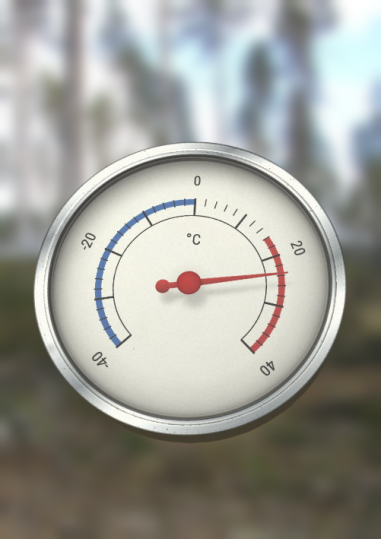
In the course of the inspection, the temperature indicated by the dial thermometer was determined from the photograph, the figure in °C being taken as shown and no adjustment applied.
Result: 24 °C
